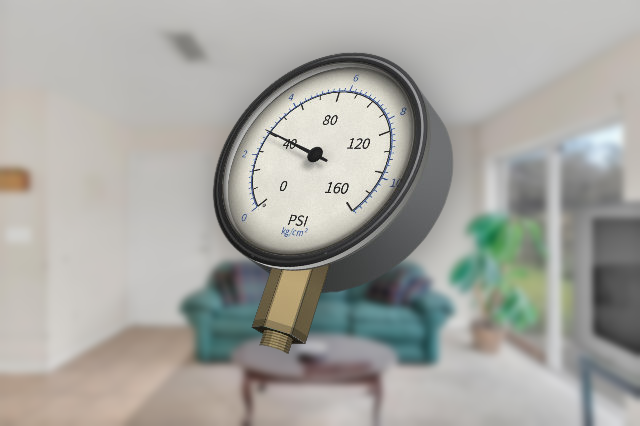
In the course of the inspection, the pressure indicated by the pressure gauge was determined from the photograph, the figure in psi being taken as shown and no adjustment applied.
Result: 40 psi
